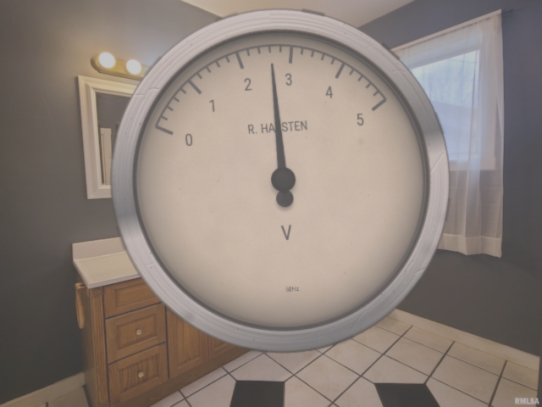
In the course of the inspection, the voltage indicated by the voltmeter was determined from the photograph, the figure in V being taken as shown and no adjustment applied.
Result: 2.6 V
